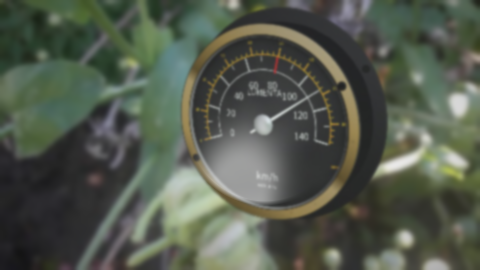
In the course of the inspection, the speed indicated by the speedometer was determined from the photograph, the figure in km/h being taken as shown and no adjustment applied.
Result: 110 km/h
